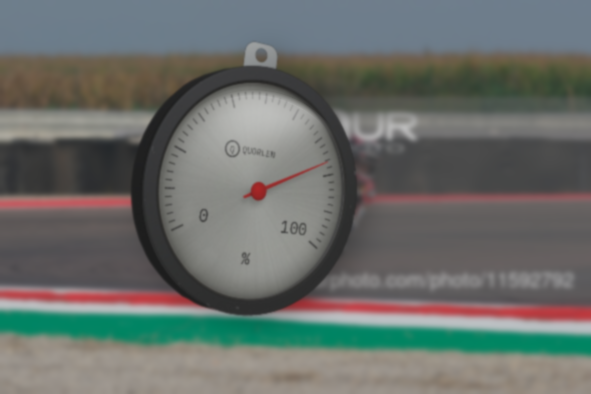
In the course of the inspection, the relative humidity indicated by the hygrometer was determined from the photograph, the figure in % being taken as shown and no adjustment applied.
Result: 76 %
